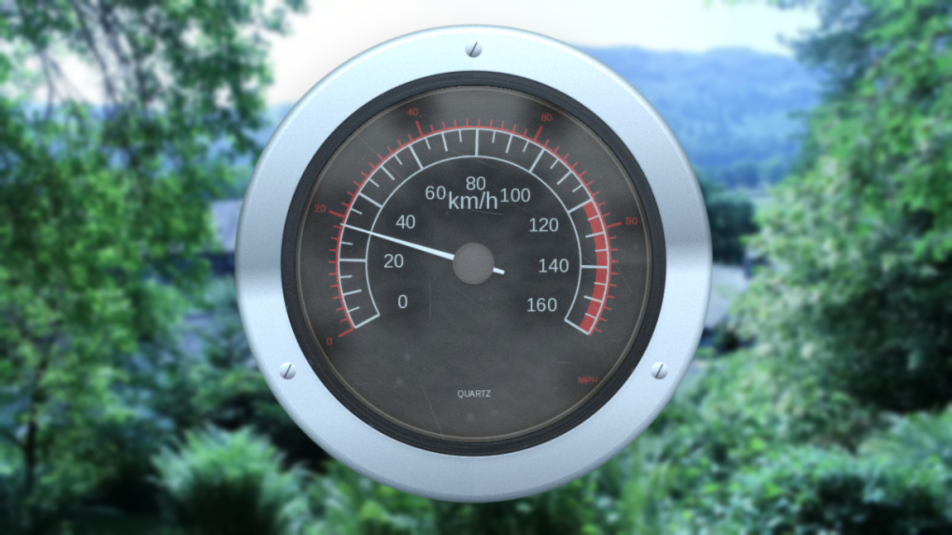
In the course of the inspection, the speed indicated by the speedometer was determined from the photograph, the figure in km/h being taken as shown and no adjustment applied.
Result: 30 km/h
